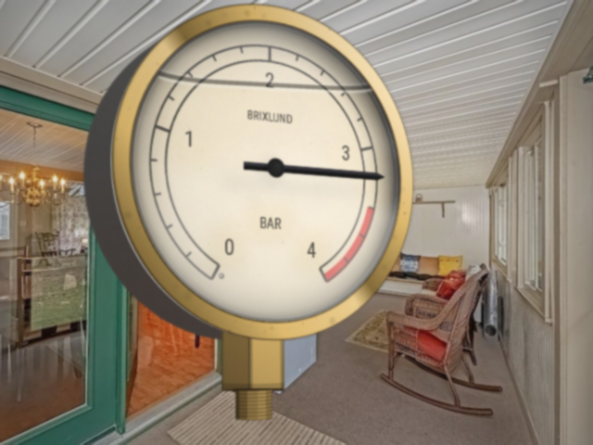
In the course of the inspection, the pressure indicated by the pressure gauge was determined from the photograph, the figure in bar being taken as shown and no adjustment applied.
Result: 3.2 bar
